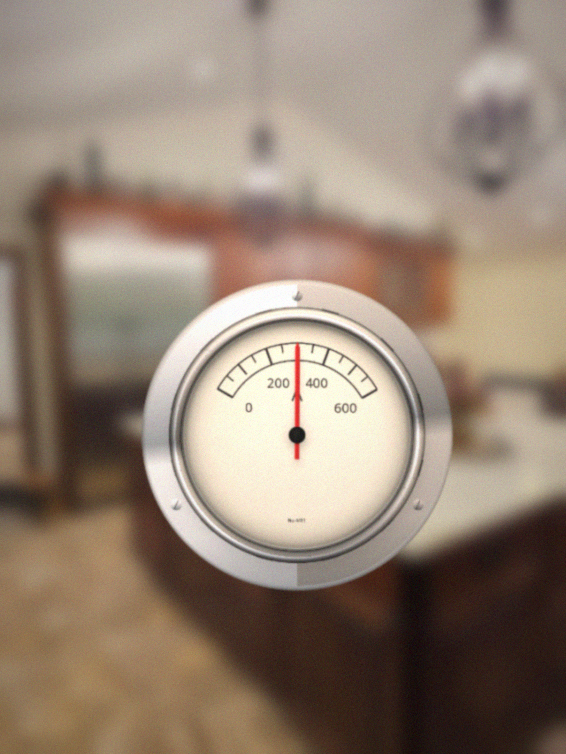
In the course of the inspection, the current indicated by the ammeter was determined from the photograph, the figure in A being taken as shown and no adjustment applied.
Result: 300 A
